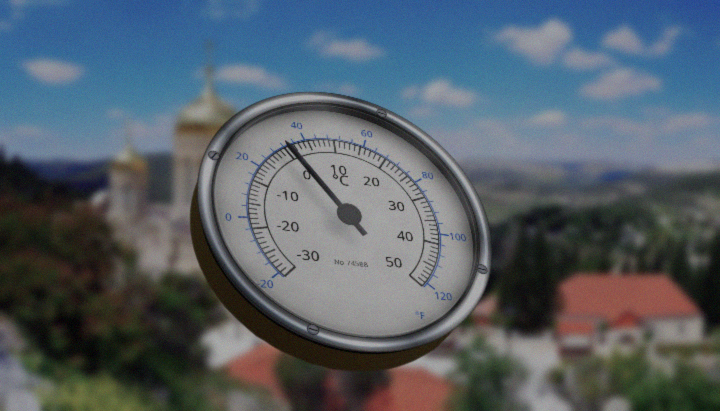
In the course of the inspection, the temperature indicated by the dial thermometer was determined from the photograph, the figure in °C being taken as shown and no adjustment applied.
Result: 0 °C
